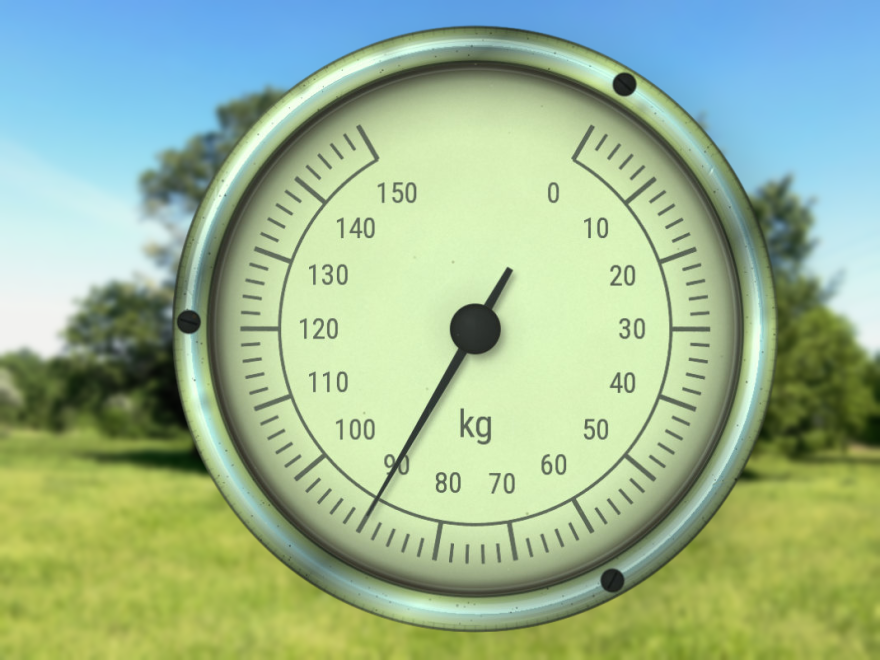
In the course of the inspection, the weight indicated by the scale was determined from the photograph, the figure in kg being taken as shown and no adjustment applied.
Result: 90 kg
